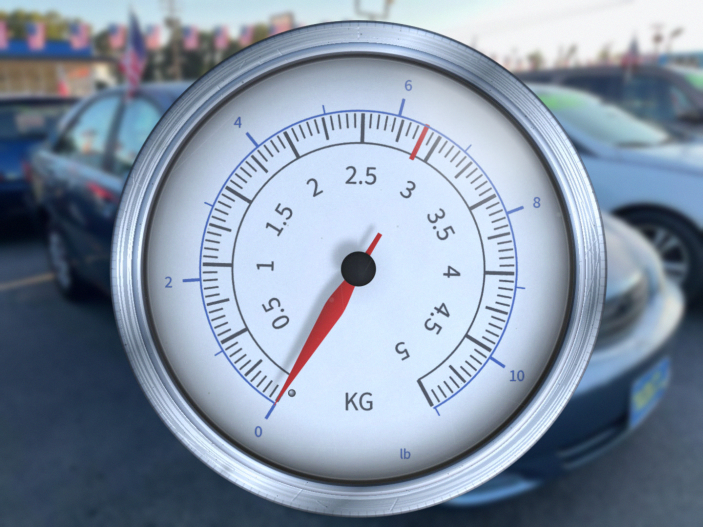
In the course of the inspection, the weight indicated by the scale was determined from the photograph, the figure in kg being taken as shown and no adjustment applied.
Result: 0 kg
